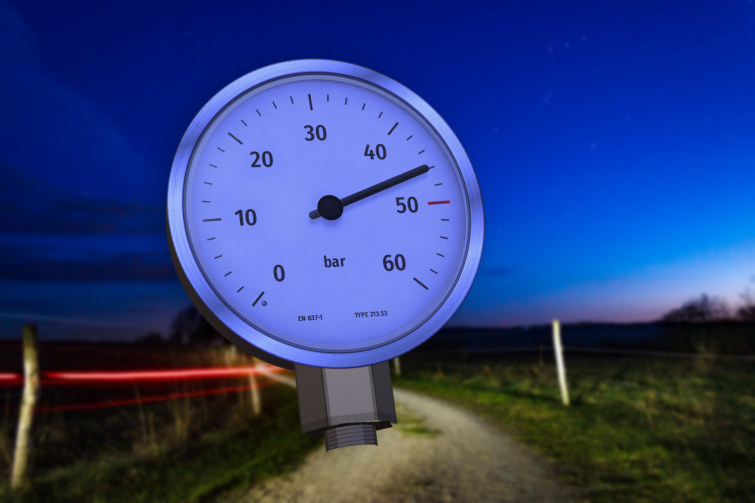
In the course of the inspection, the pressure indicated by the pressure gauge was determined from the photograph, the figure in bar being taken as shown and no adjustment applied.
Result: 46 bar
